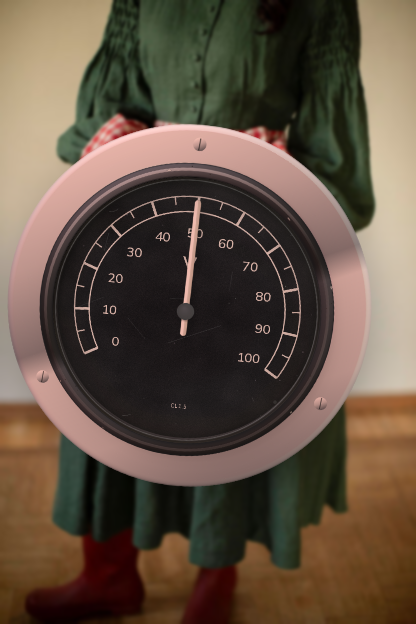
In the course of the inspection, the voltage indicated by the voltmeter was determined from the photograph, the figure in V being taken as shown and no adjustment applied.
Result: 50 V
